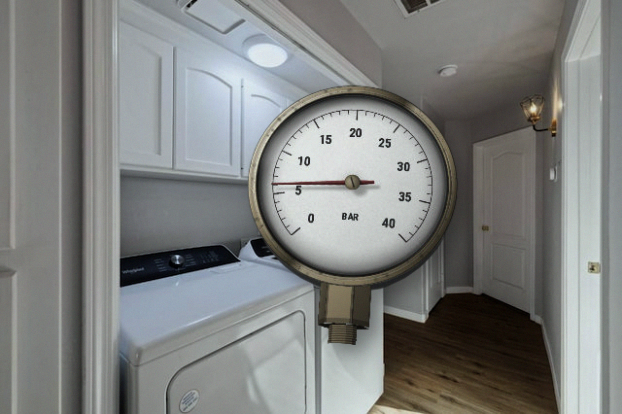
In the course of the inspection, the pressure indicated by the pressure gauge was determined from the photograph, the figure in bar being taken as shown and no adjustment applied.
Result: 6 bar
